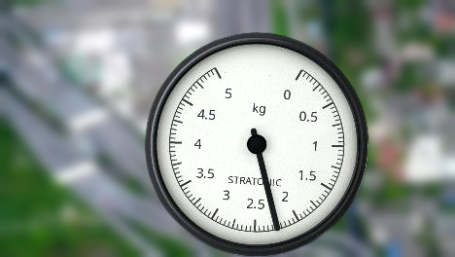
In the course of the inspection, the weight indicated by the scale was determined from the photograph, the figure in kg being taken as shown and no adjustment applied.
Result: 2.25 kg
